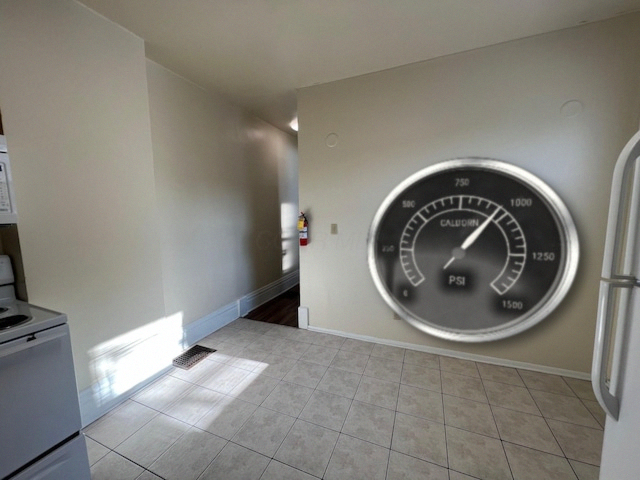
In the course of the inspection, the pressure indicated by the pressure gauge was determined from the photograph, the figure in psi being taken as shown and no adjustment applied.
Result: 950 psi
